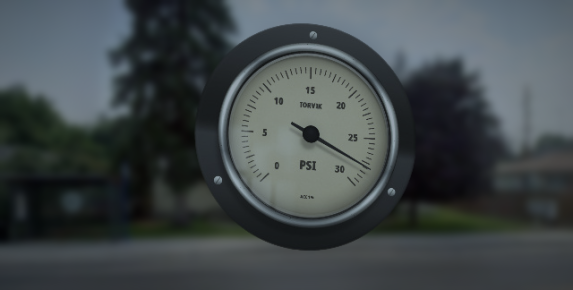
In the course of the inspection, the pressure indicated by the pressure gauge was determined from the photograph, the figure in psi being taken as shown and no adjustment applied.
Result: 28 psi
